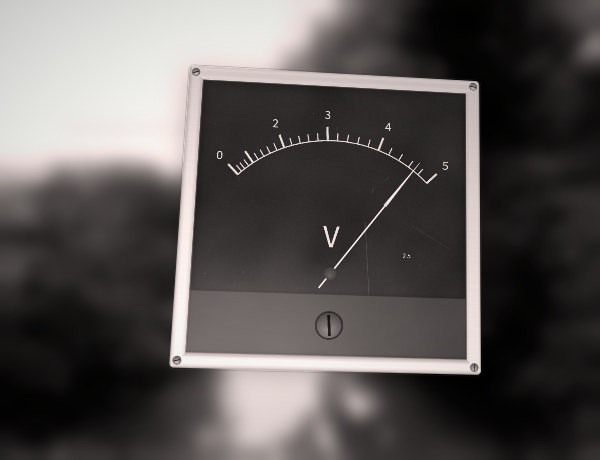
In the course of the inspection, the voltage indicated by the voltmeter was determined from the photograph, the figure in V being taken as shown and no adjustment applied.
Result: 4.7 V
